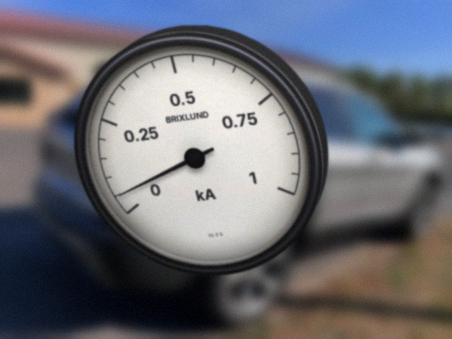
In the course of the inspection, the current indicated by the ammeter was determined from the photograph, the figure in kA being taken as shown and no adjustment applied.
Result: 0.05 kA
